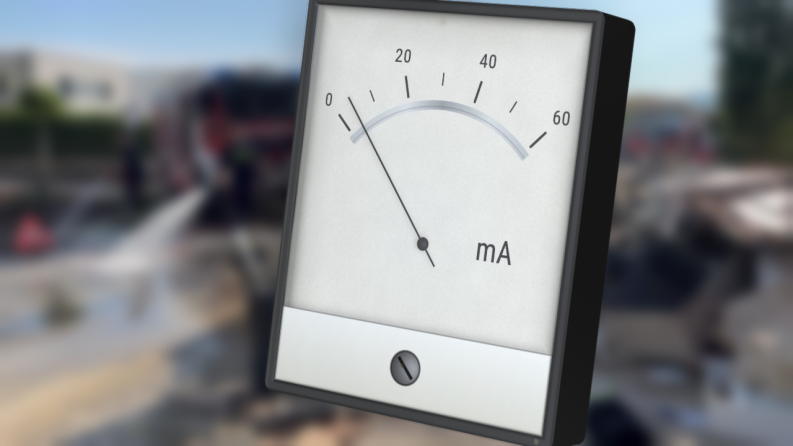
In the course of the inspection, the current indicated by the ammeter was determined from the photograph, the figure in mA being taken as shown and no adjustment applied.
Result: 5 mA
